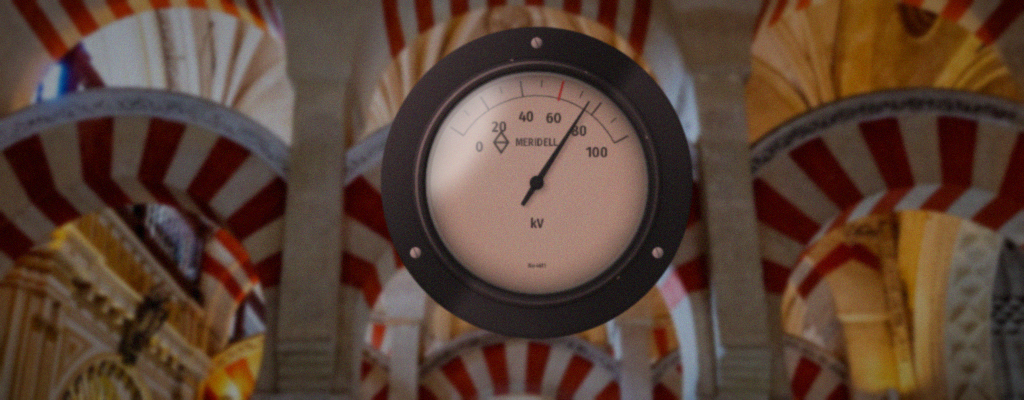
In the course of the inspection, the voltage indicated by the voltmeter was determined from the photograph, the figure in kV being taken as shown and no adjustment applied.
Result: 75 kV
